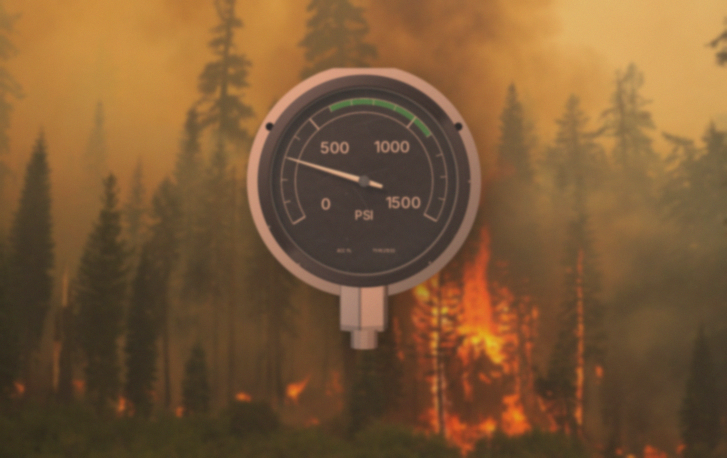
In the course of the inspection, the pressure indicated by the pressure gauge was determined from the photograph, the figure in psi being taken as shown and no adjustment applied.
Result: 300 psi
